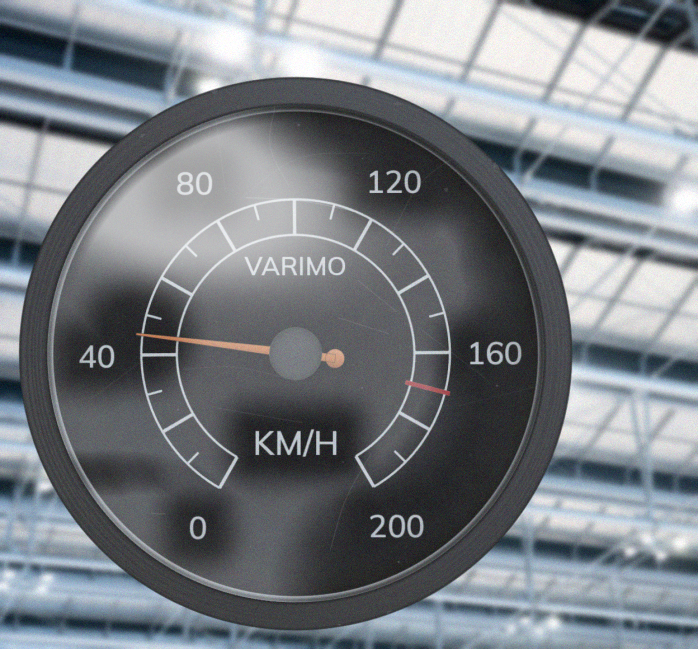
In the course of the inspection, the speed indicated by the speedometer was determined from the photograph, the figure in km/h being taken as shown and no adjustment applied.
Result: 45 km/h
